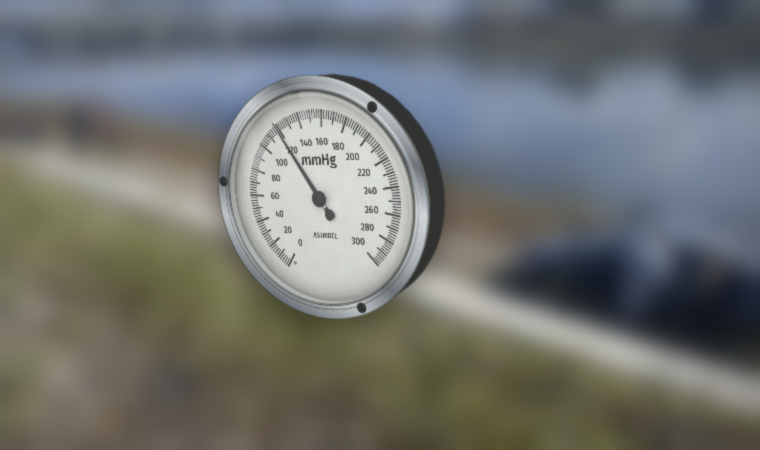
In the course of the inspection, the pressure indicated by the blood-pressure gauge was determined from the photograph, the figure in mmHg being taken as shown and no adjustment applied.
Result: 120 mmHg
